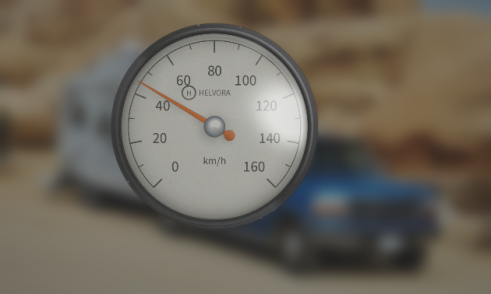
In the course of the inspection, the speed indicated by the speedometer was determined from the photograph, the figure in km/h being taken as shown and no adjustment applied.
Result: 45 km/h
